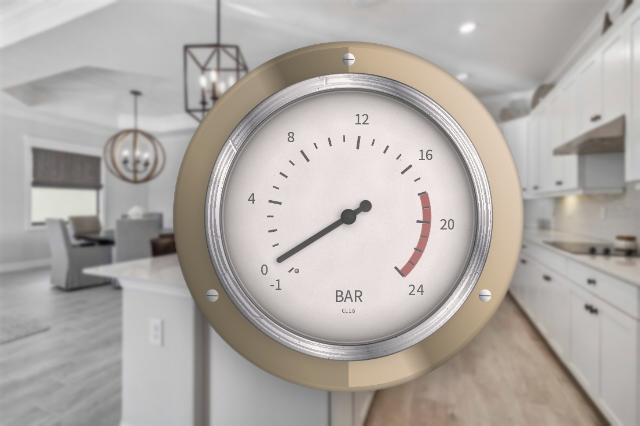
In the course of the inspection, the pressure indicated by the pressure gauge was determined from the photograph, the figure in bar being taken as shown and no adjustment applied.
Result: 0 bar
